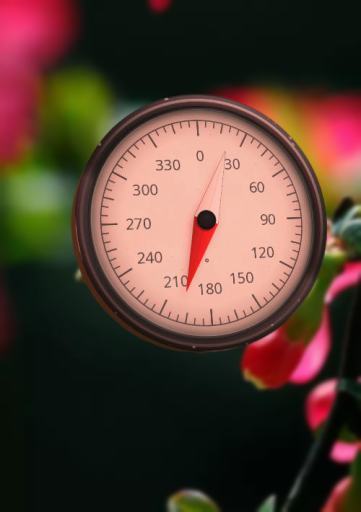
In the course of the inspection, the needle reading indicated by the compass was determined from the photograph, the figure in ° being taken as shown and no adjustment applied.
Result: 200 °
